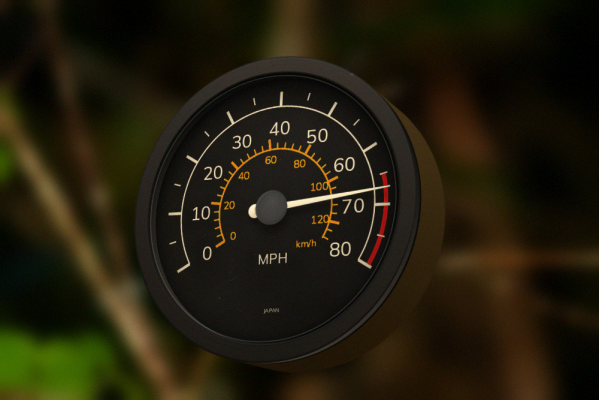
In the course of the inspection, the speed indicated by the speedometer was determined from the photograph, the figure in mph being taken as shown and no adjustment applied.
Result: 67.5 mph
